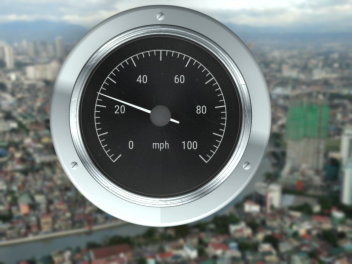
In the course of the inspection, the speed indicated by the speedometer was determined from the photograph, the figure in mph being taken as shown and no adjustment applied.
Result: 24 mph
